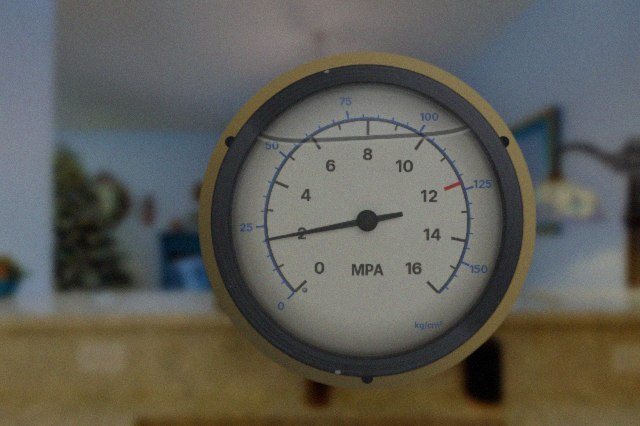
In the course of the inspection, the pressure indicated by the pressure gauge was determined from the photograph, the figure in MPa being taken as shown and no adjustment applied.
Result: 2 MPa
